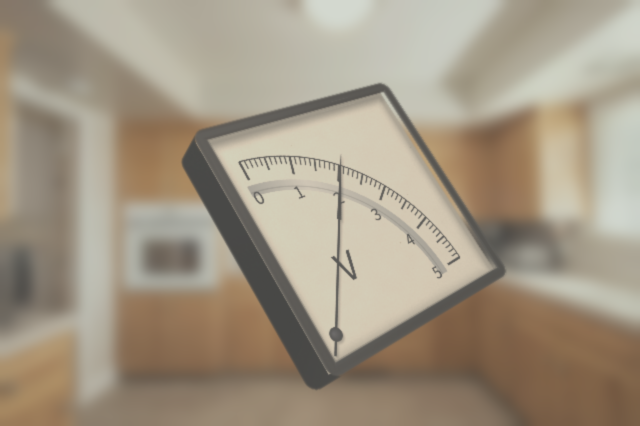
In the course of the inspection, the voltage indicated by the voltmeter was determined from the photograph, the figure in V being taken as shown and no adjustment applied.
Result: 2 V
